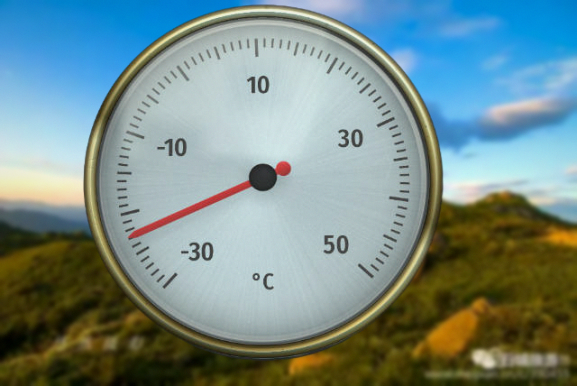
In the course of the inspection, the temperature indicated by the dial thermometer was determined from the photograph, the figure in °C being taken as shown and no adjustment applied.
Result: -23 °C
